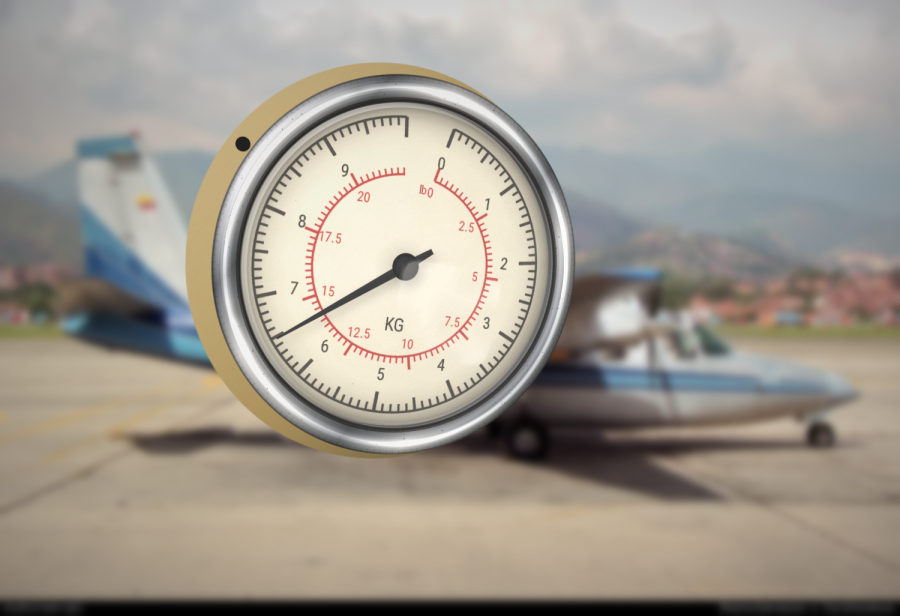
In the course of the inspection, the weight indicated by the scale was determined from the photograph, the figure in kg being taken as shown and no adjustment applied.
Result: 6.5 kg
